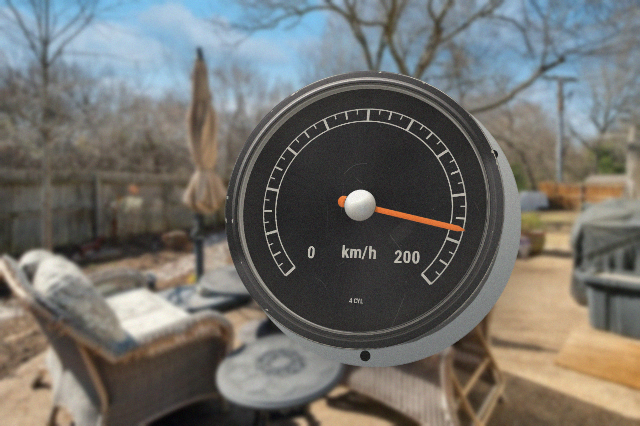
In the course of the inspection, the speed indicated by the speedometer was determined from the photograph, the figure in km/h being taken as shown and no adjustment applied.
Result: 175 km/h
